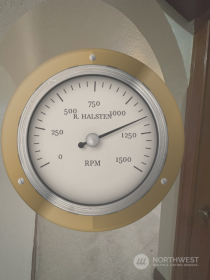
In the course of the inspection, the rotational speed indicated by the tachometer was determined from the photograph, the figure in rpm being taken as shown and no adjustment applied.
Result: 1150 rpm
